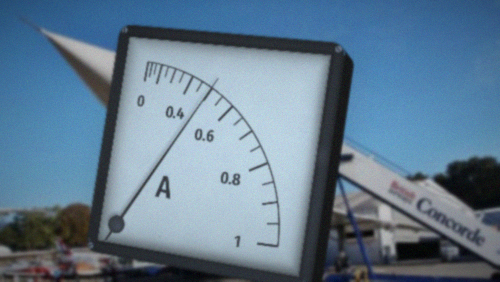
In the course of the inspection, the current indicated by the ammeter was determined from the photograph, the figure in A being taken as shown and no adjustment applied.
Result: 0.5 A
